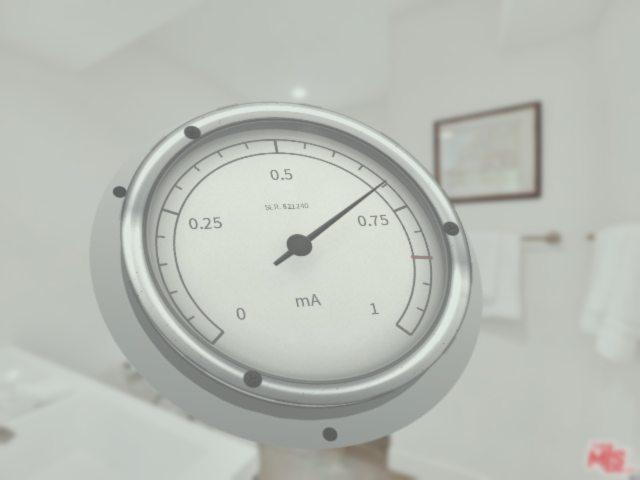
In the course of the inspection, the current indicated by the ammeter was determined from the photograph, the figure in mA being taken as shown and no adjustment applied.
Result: 0.7 mA
